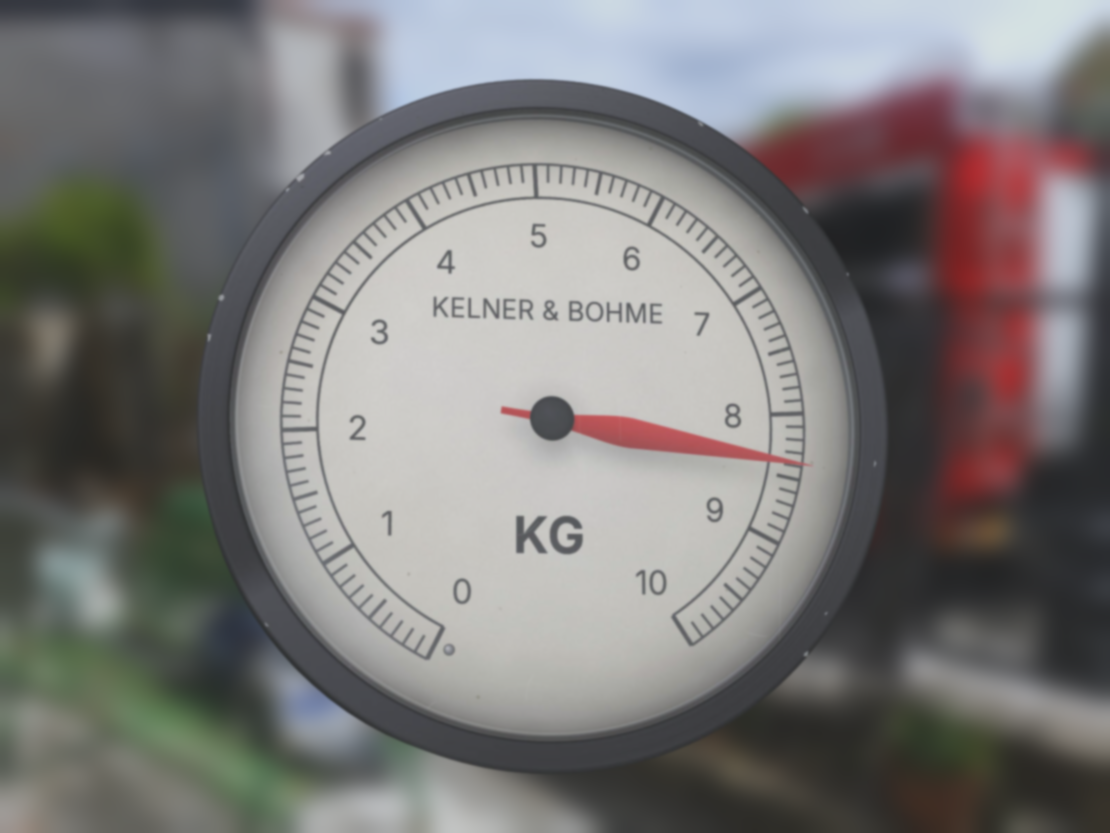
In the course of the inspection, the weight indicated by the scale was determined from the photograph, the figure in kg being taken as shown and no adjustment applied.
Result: 8.4 kg
